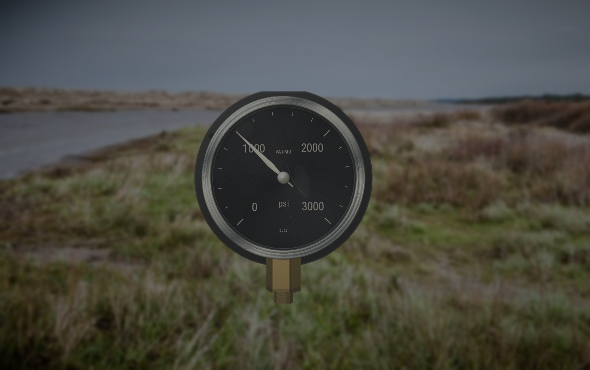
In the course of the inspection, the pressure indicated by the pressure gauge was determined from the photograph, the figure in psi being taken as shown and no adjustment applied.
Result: 1000 psi
